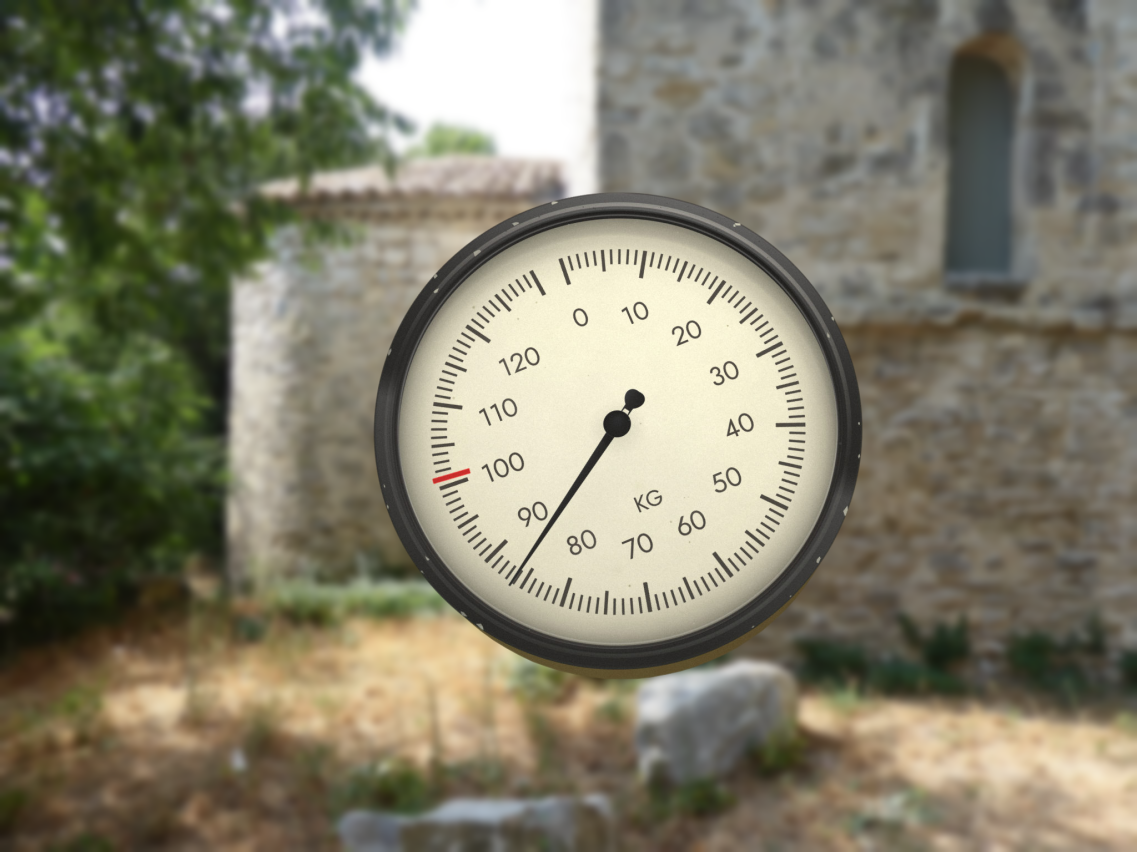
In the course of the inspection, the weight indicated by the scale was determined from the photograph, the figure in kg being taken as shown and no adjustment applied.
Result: 86 kg
